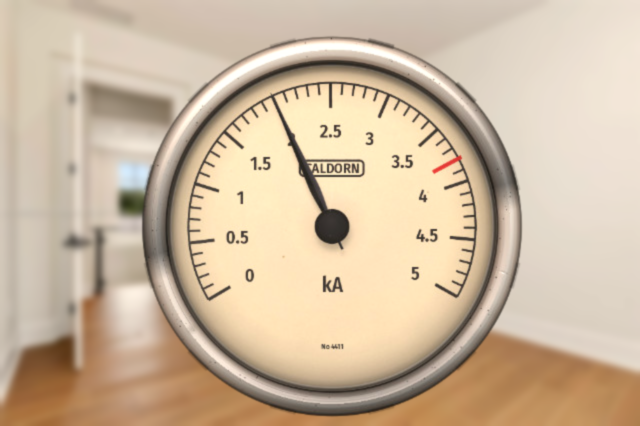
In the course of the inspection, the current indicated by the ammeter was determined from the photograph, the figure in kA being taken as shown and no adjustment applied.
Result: 2 kA
